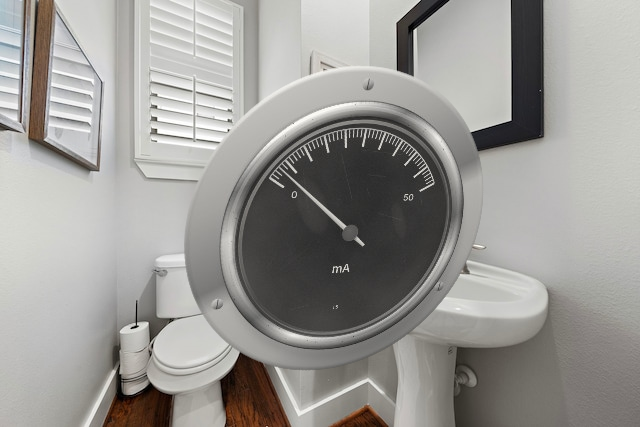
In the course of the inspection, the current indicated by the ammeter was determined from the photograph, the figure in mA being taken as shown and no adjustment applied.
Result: 3 mA
